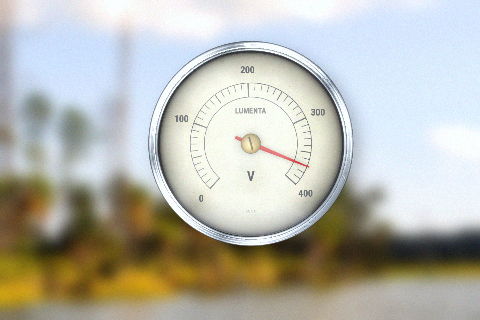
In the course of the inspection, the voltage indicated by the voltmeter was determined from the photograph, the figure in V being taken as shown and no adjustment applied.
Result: 370 V
